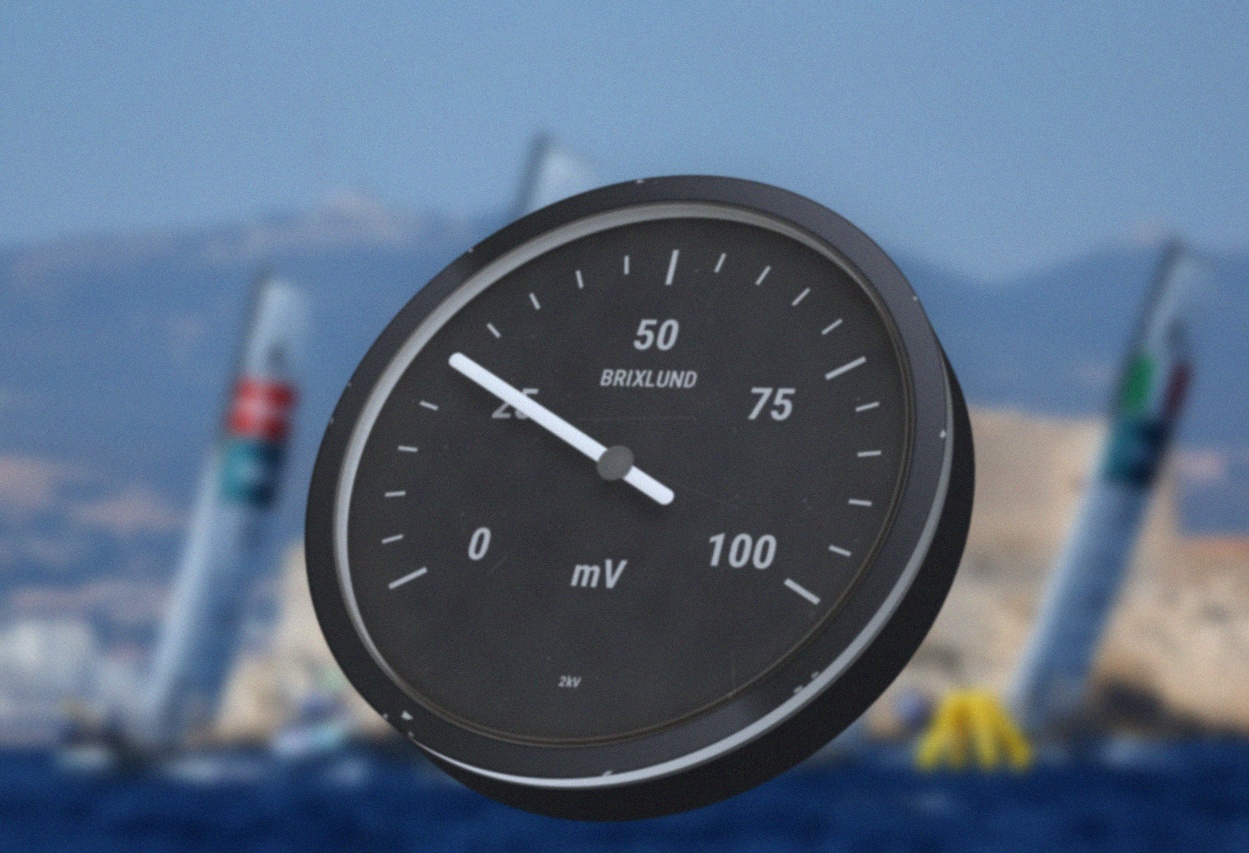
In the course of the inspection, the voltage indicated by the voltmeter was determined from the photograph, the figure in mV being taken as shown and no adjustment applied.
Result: 25 mV
